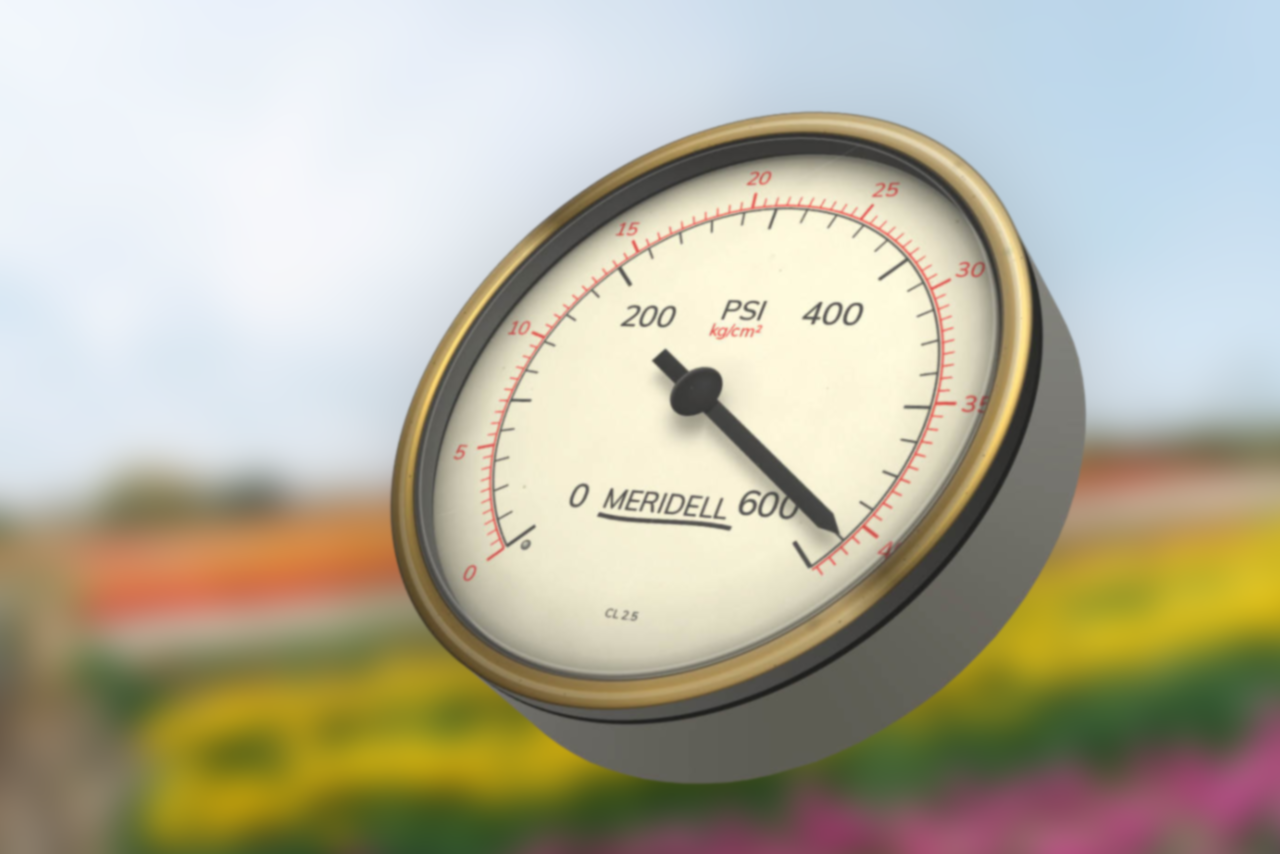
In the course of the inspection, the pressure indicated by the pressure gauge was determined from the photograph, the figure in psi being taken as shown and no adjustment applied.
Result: 580 psi
